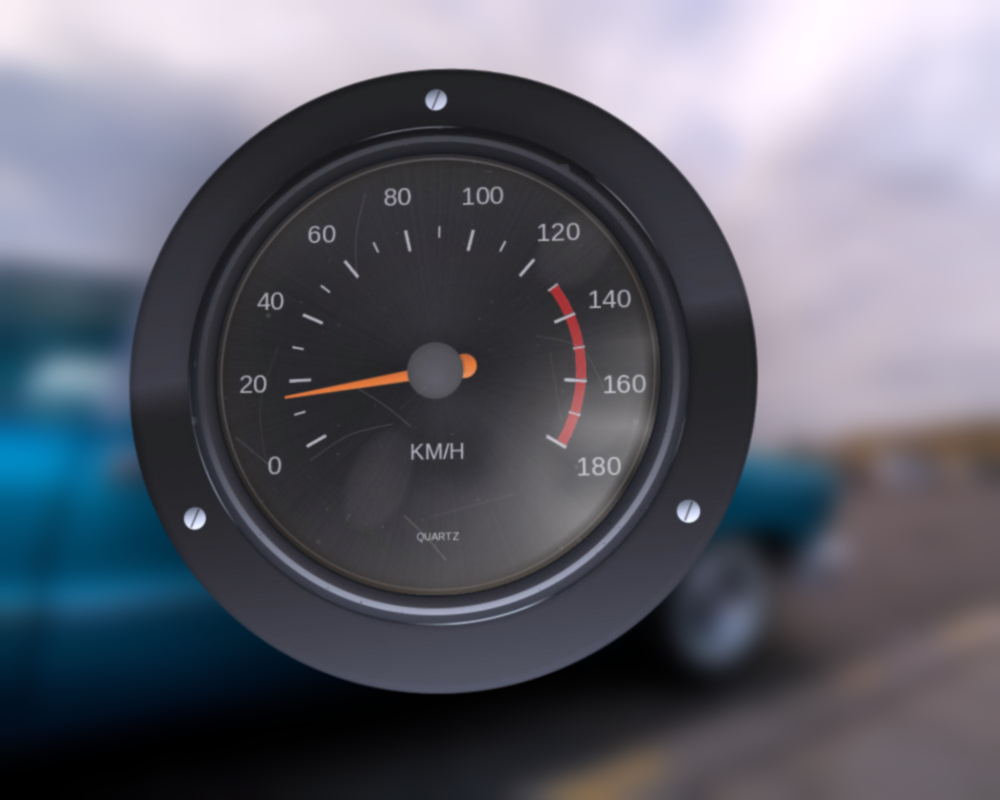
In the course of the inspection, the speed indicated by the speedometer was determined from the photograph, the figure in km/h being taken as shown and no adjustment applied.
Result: 15 km/h
